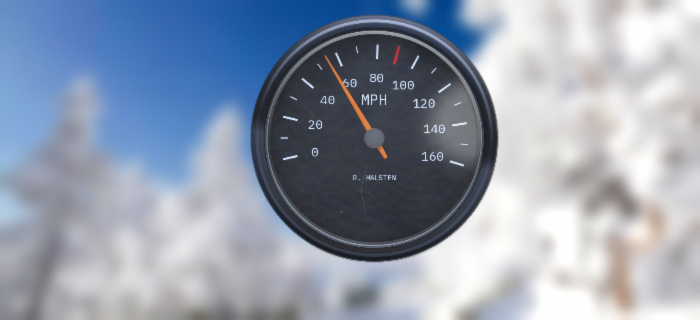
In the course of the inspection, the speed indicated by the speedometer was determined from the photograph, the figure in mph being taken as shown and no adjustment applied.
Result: 55 mph
